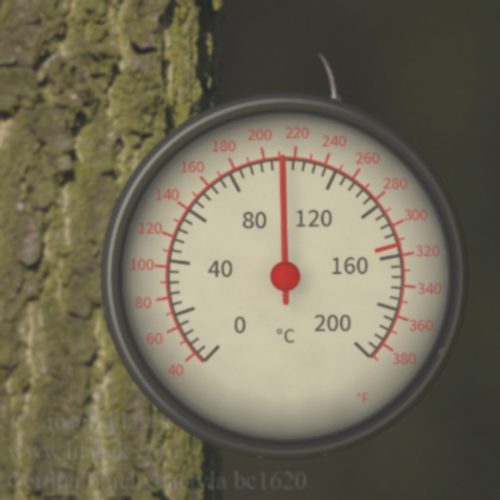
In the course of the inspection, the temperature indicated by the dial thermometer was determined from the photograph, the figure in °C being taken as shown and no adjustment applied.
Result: 100 °C
